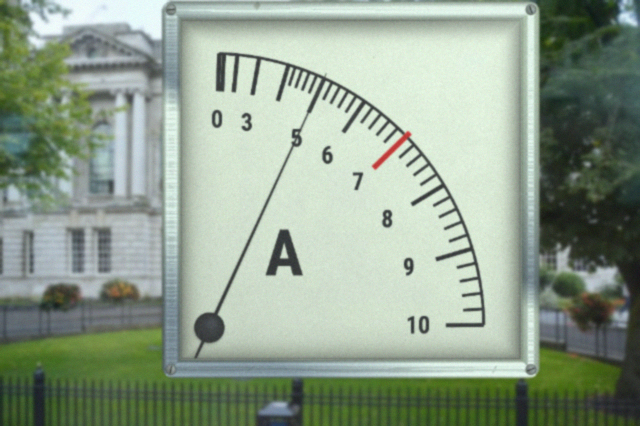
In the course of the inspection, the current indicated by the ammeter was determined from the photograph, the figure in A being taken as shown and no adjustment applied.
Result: 5 A
